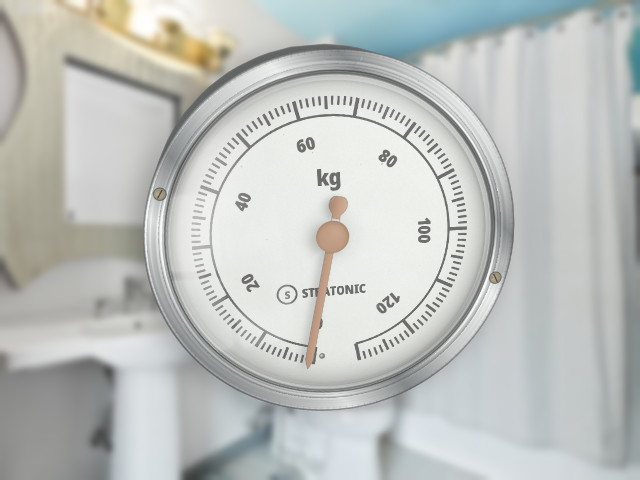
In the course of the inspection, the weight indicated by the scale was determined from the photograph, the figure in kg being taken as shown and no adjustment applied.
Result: 1 kg
